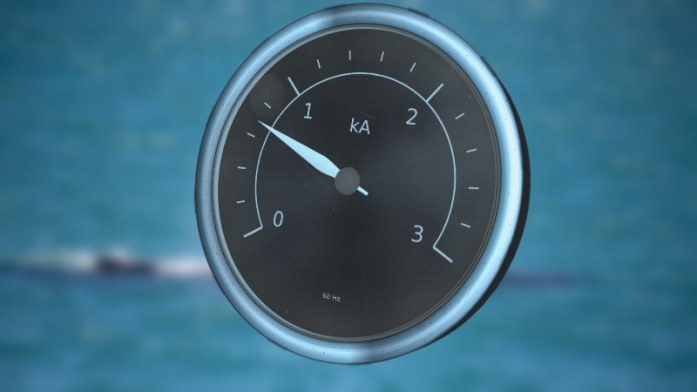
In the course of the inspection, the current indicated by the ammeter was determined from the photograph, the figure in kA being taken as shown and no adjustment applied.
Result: 0.7 kA
